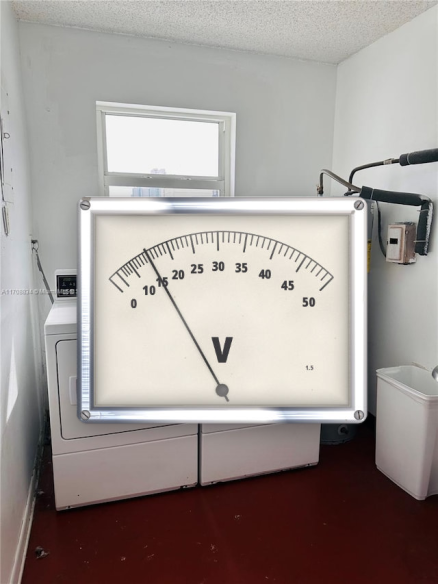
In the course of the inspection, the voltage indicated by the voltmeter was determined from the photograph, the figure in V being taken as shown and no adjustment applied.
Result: 15 V
